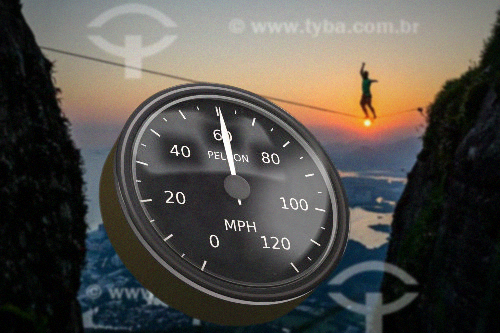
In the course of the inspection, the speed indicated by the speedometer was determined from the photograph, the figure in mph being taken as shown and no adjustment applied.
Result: 60 mph
